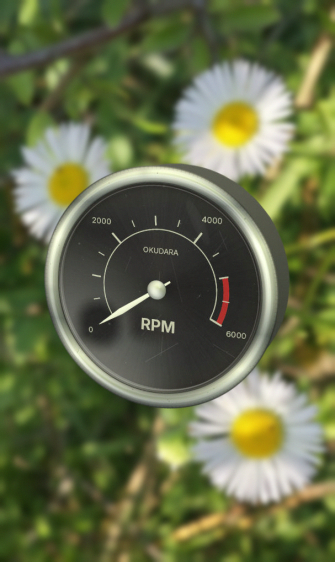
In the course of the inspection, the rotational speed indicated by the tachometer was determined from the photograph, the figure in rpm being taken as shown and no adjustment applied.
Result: 0 rpm
